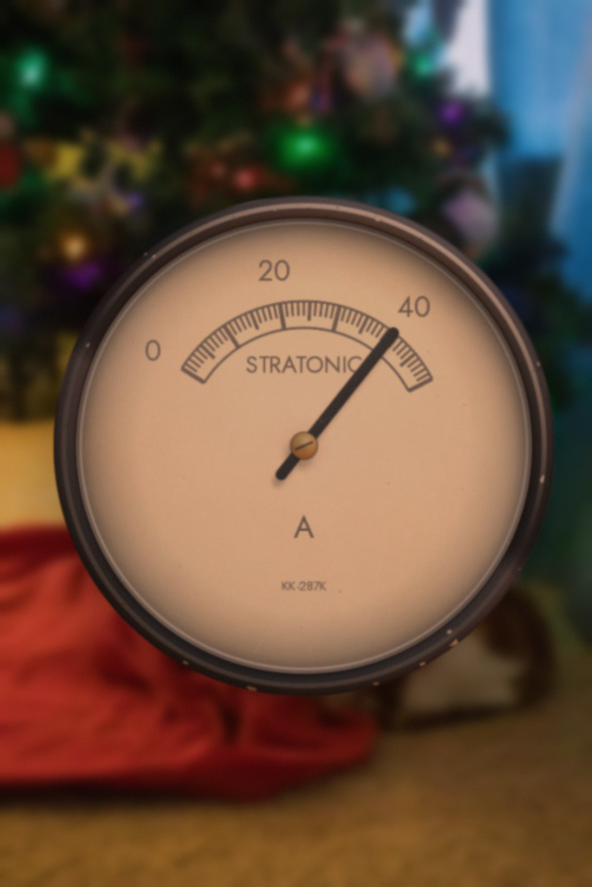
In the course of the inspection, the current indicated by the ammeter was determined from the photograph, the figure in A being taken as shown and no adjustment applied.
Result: 40 A
